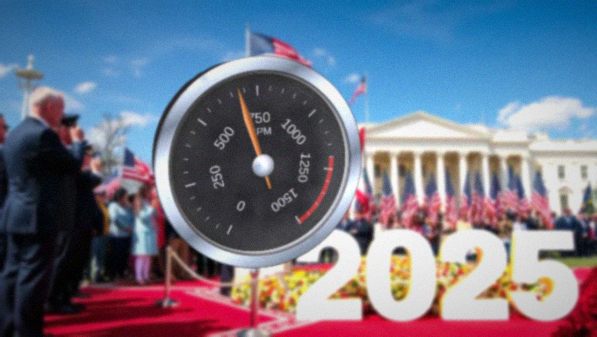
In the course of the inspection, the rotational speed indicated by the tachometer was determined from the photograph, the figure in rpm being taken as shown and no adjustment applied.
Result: 675 rpm
